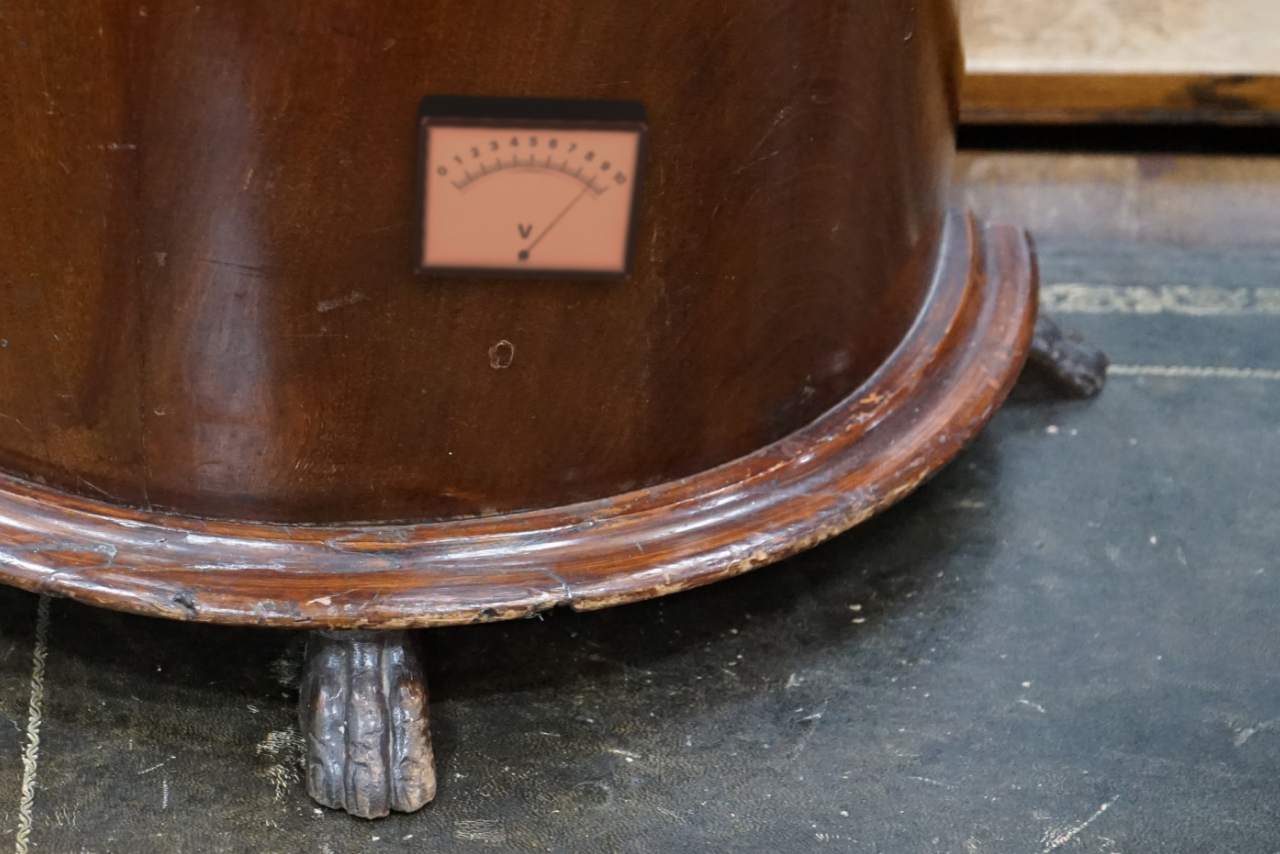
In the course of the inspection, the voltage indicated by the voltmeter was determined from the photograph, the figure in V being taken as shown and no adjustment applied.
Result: 9 V
